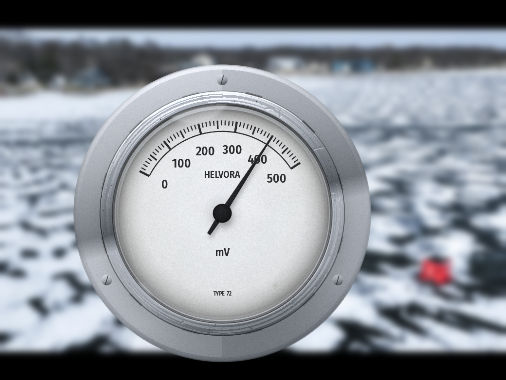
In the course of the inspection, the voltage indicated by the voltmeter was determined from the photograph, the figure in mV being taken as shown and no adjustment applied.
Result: 400 mV
